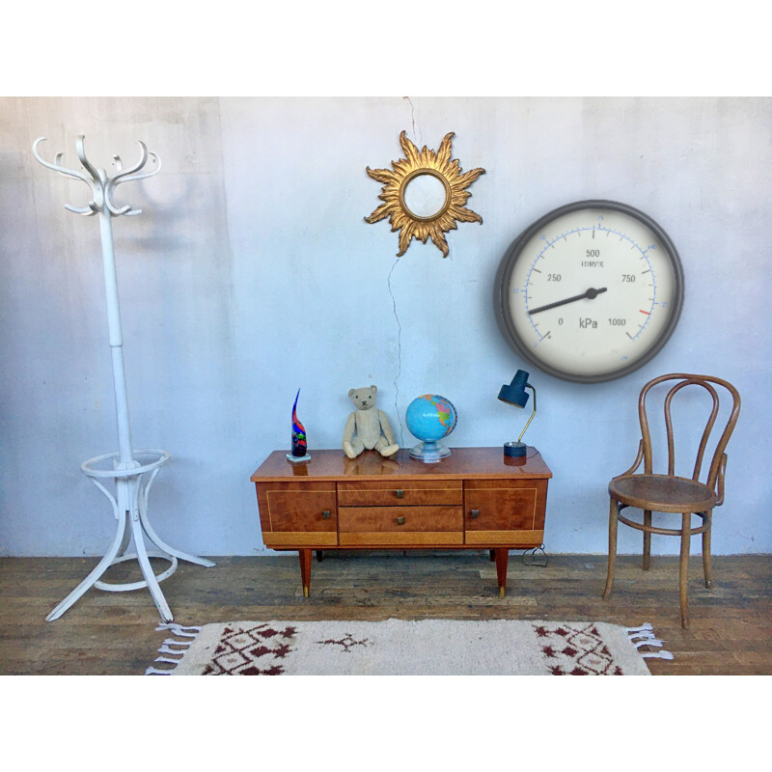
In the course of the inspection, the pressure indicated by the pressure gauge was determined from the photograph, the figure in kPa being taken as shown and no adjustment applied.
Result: 100 kPa
